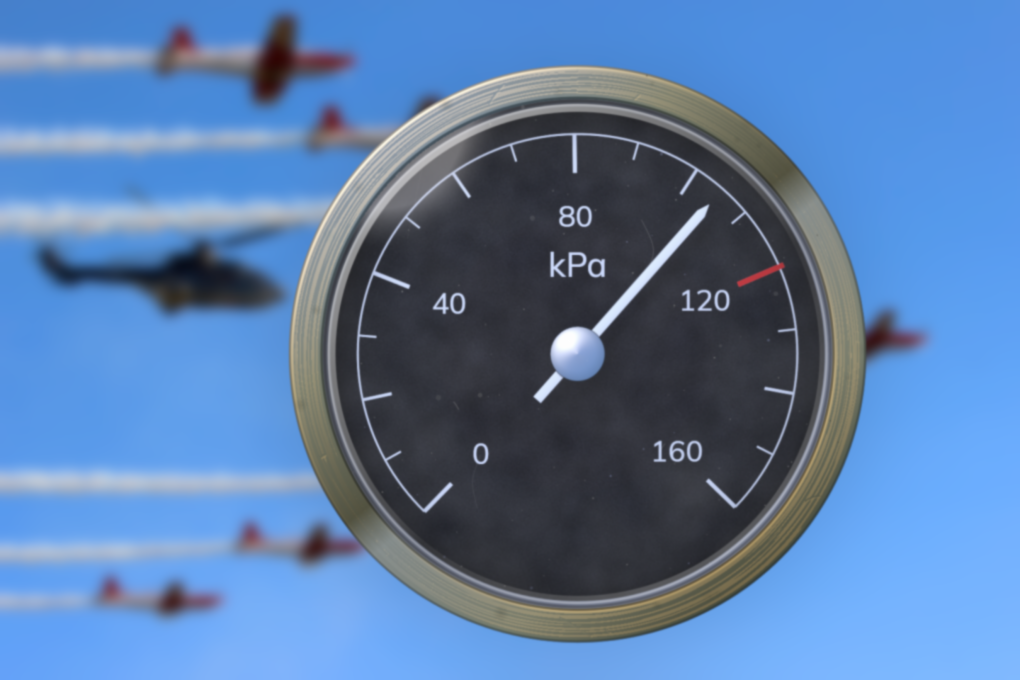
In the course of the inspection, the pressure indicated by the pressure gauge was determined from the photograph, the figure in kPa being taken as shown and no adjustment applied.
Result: 105 kPa
